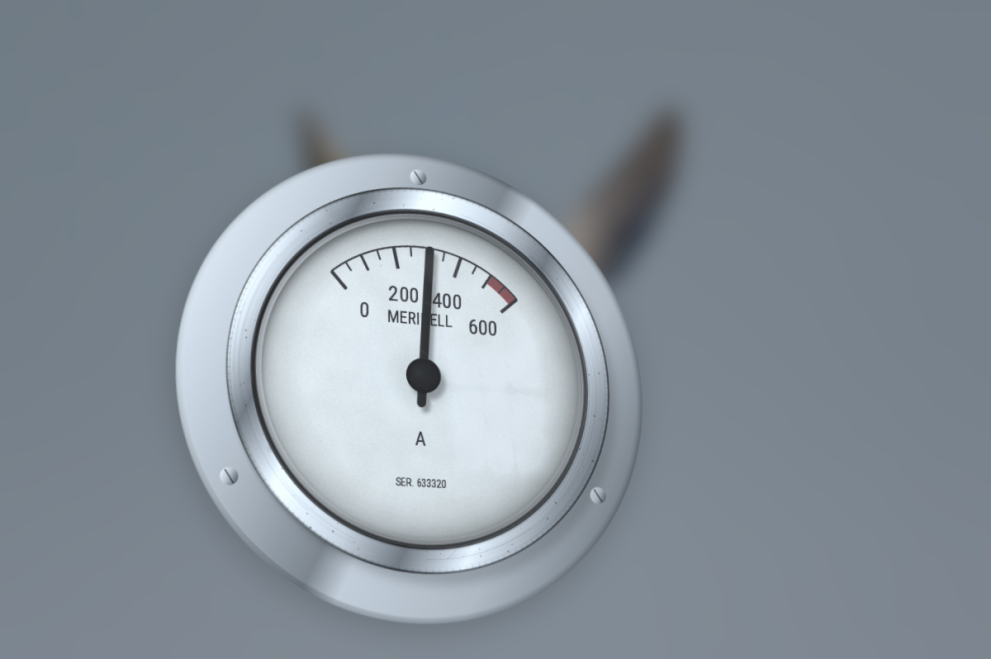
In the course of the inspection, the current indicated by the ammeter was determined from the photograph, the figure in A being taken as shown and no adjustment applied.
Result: 300 A
